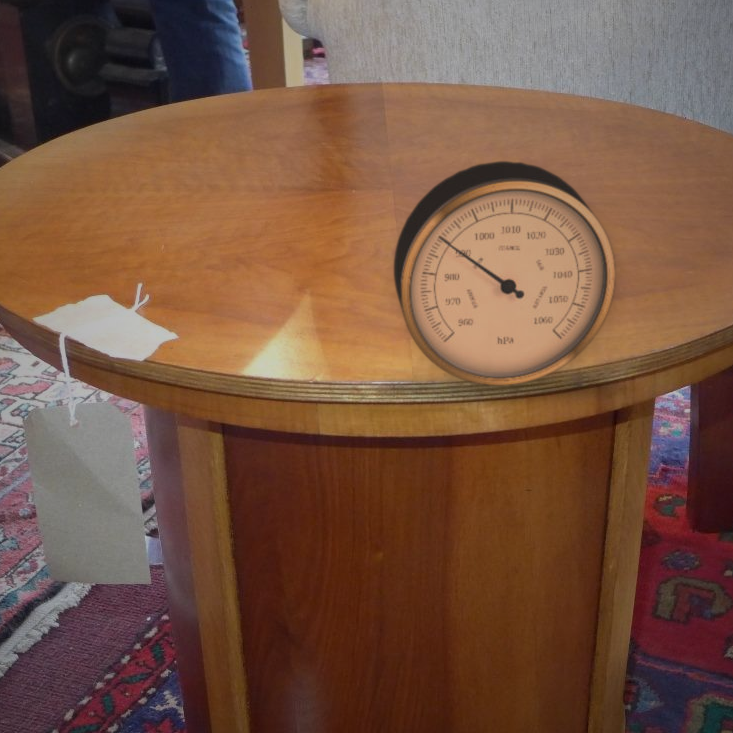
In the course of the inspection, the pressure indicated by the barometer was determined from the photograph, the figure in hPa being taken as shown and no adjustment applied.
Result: 990 hPa
